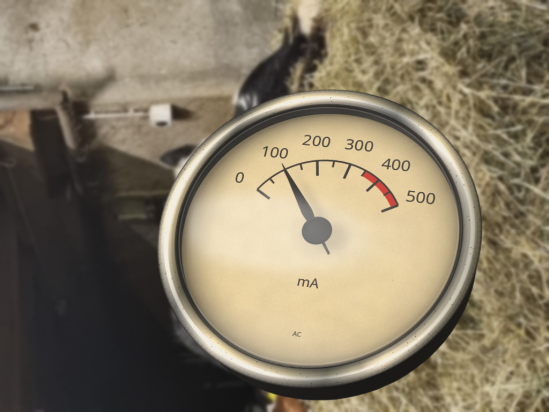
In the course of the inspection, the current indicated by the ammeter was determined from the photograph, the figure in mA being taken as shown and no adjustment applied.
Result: 100 mA
